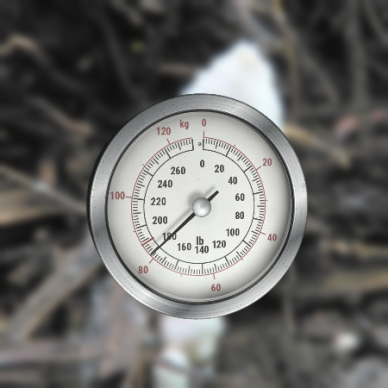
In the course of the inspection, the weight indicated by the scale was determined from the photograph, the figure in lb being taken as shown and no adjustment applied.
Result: 180 lb
